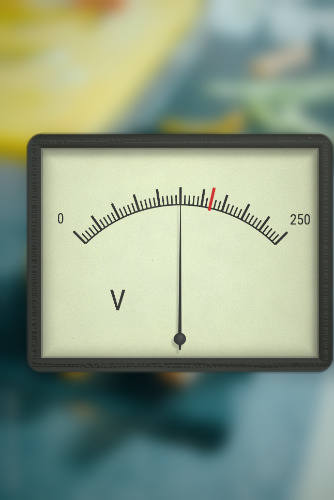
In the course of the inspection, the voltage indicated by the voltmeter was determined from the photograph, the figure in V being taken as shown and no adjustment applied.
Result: 125 V
